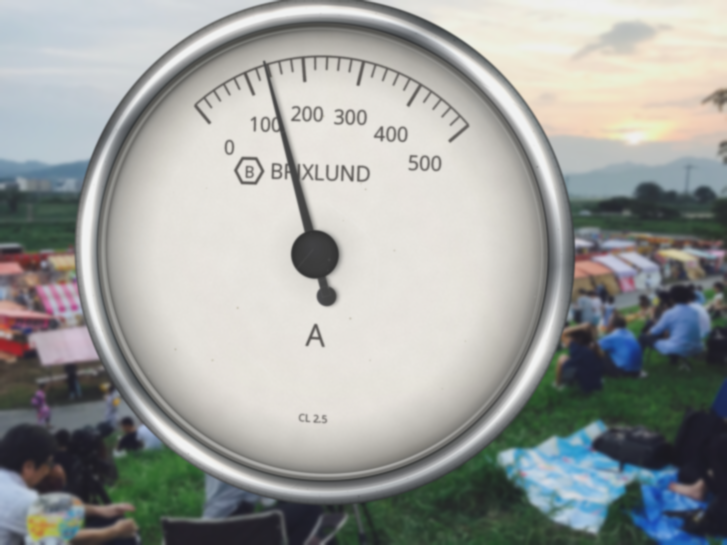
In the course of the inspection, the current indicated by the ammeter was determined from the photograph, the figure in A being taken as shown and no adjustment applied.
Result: 140 A
